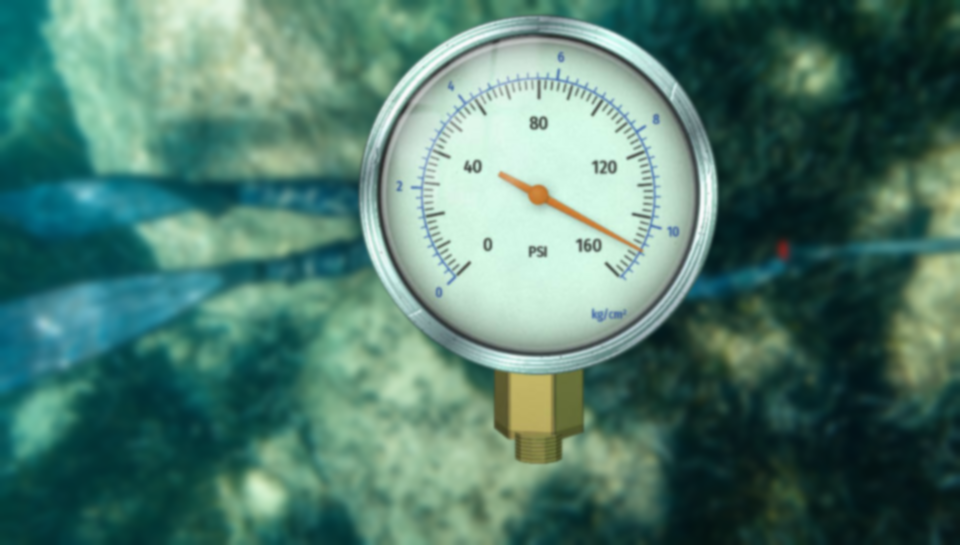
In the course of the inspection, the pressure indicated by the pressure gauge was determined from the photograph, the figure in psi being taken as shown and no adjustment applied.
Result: 150 psi
